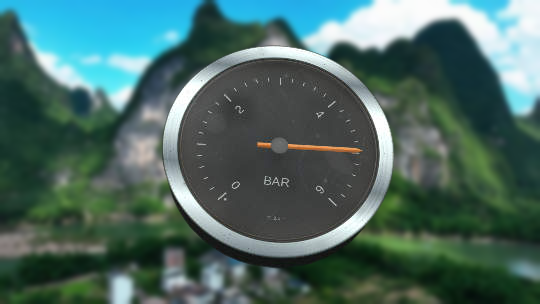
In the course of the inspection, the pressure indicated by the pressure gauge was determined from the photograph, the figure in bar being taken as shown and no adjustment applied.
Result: 5 bar
